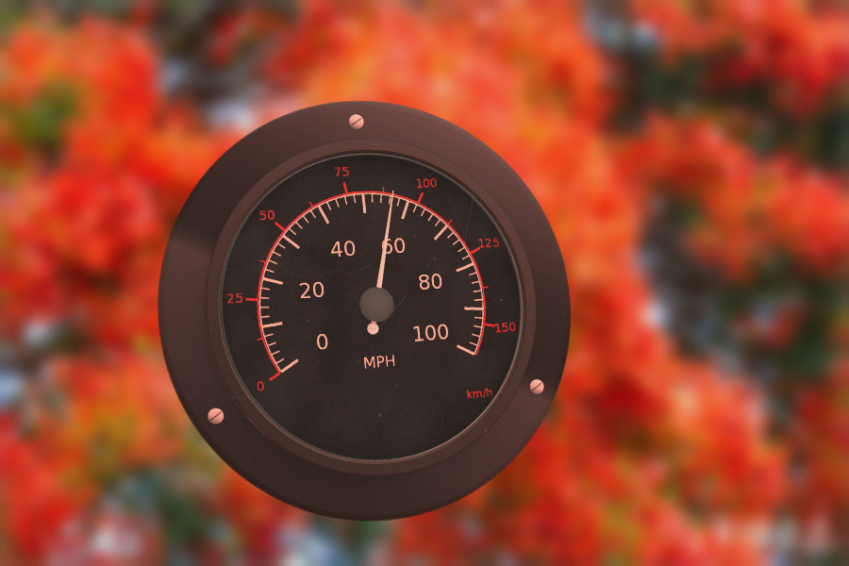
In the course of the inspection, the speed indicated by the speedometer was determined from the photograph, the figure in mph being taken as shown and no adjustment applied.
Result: 56 mph
